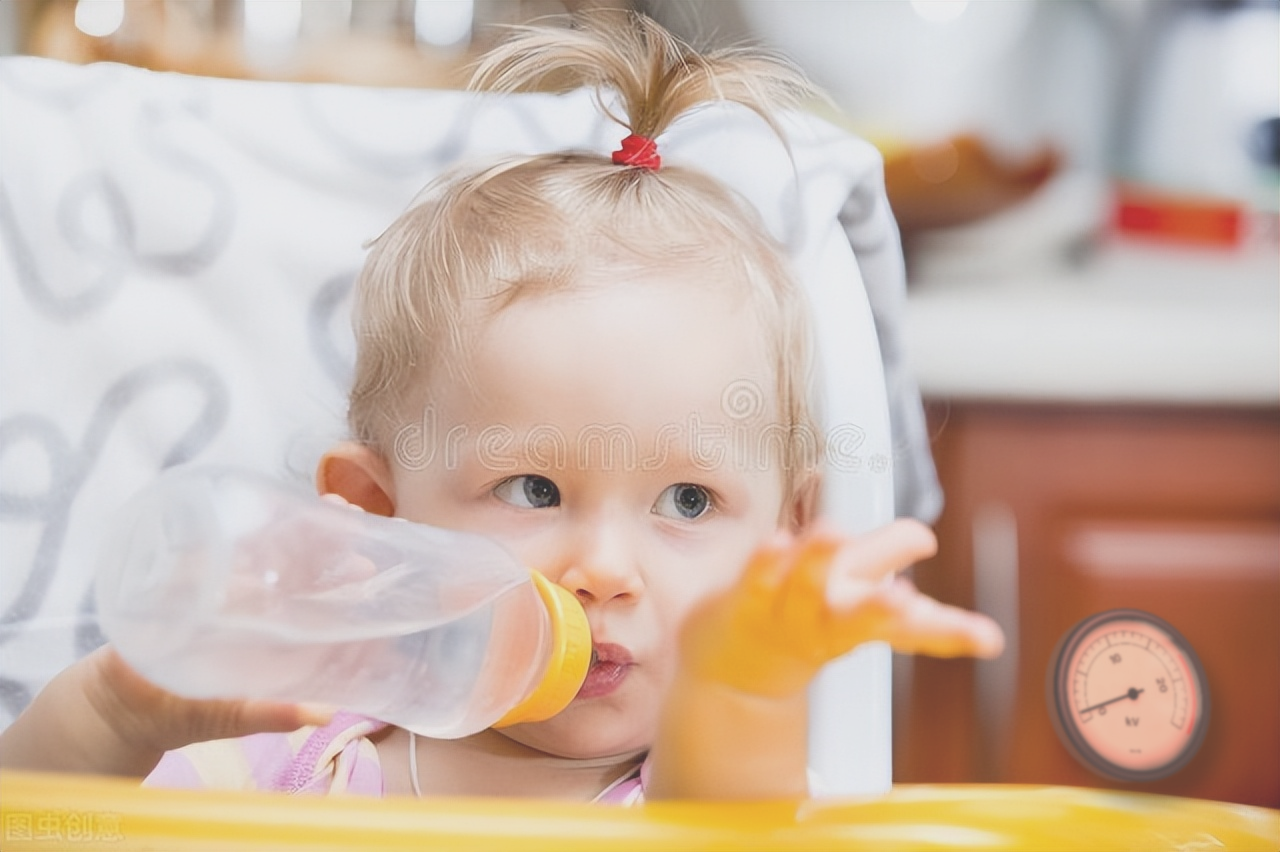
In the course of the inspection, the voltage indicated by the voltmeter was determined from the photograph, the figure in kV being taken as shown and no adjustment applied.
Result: 1 kV
